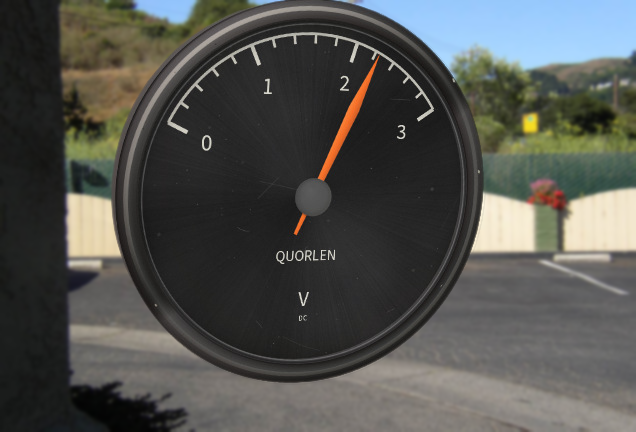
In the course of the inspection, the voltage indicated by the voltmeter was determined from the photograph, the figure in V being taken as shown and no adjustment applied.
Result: 2.2 V
